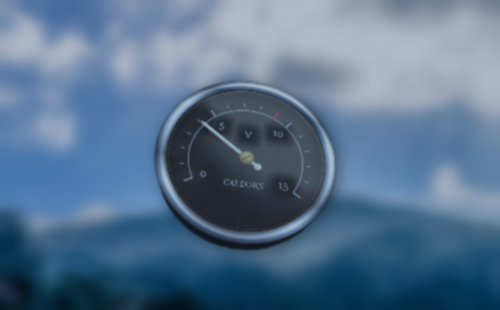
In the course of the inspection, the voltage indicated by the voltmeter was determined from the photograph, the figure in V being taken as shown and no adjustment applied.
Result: 4 V
